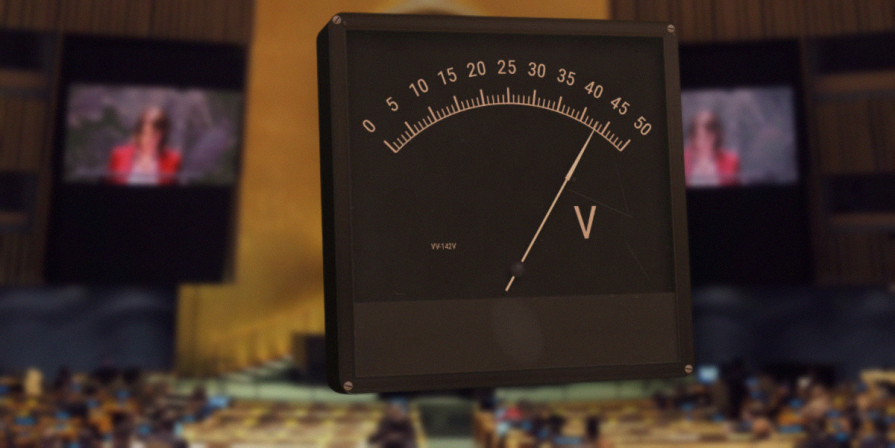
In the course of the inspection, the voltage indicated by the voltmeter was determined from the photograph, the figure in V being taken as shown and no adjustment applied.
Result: 43 V
